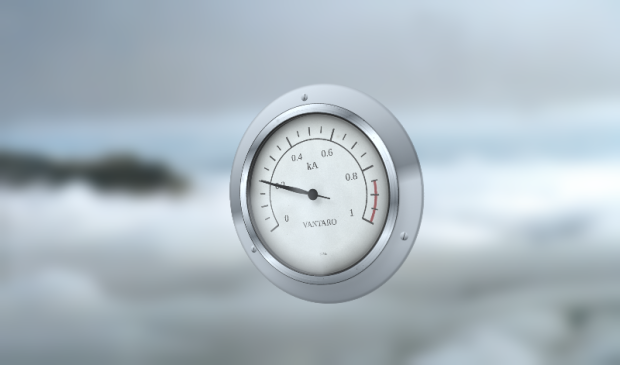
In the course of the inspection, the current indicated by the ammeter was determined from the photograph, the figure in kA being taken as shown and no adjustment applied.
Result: 0.2 kA
